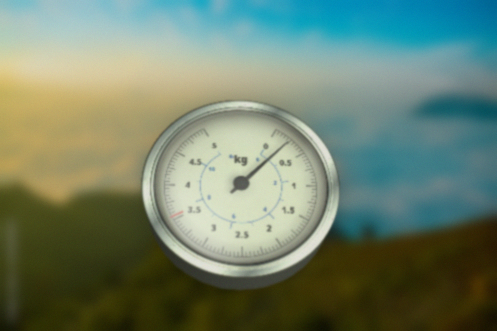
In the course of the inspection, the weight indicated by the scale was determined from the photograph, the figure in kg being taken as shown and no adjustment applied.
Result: 0.25 kg
